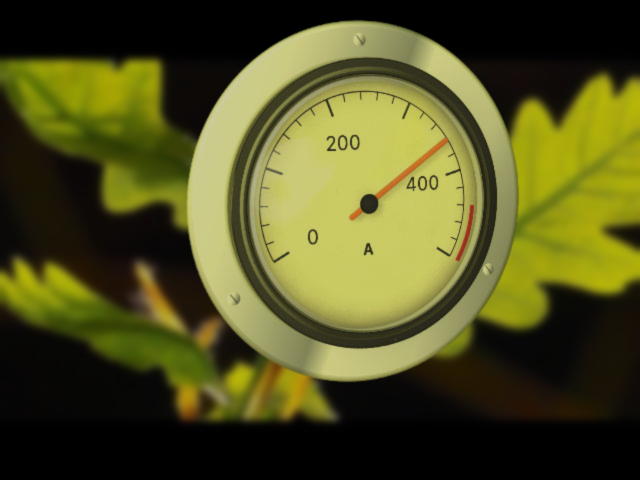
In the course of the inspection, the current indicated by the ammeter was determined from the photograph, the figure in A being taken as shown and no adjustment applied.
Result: 360 A
